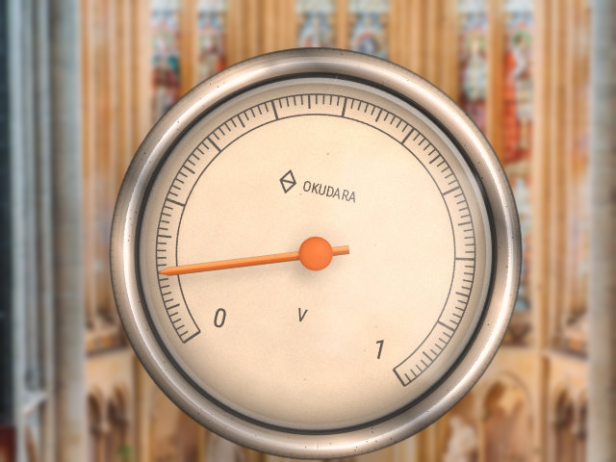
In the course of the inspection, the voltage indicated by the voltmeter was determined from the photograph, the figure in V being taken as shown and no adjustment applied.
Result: 0.1 V
